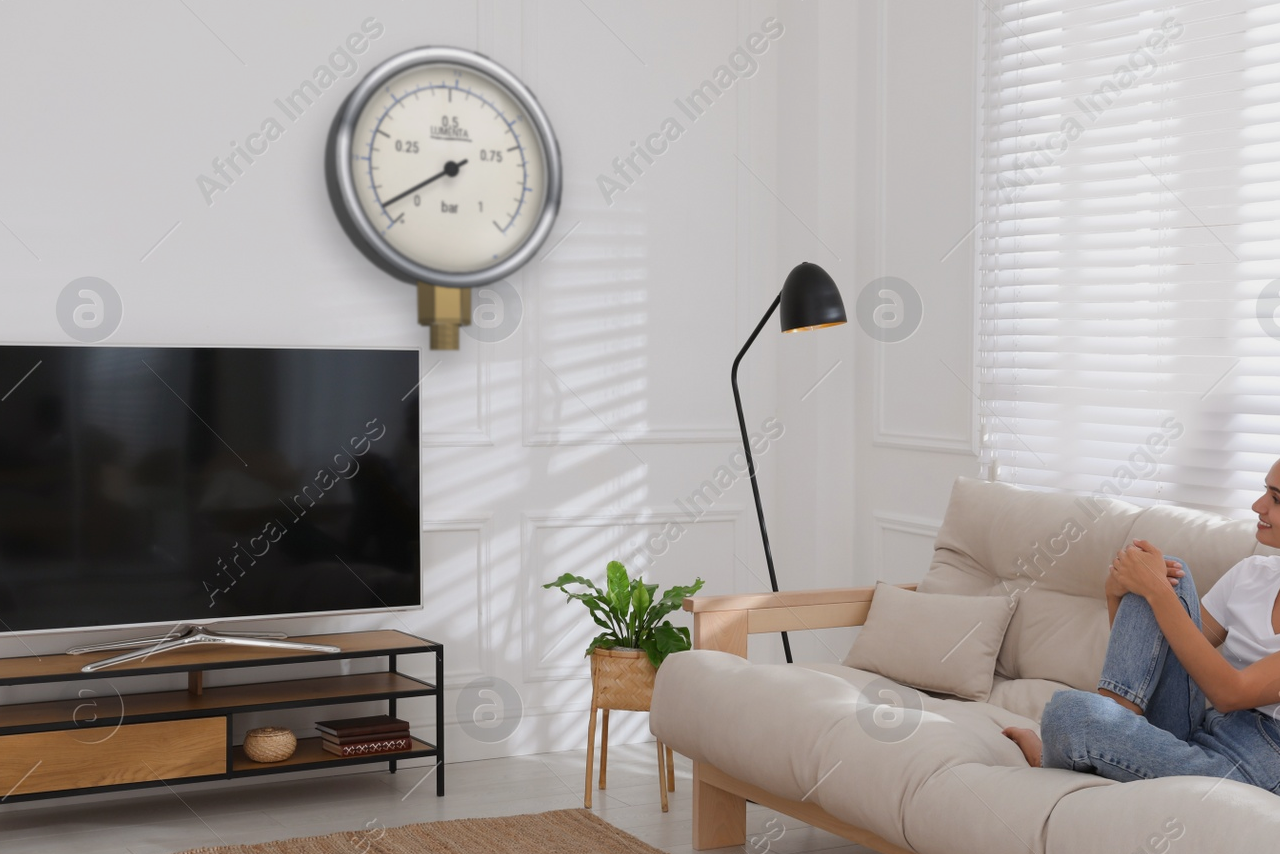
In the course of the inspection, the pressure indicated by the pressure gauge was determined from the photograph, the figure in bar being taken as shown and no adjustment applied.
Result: 0.05 bar
